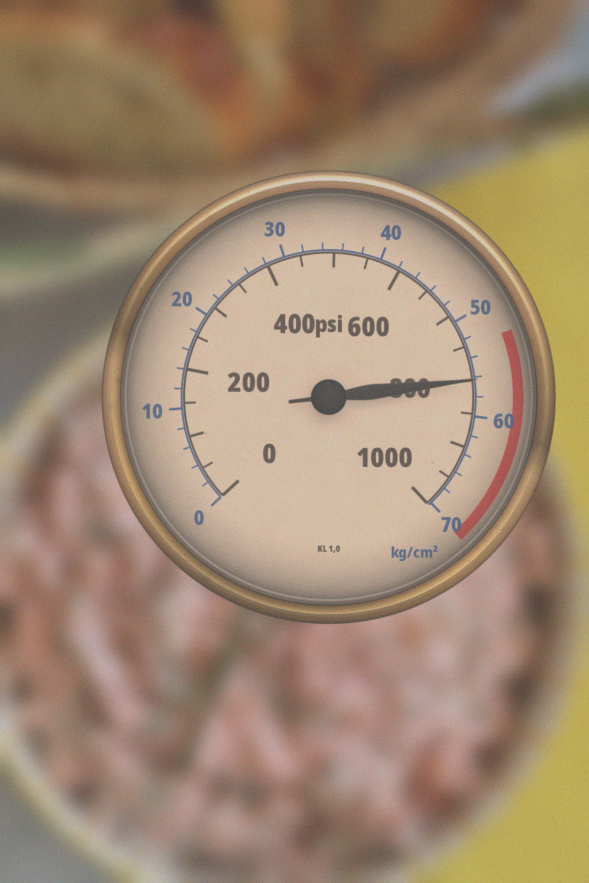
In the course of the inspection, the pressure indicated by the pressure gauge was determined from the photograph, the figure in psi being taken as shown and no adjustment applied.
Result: 800 psi
